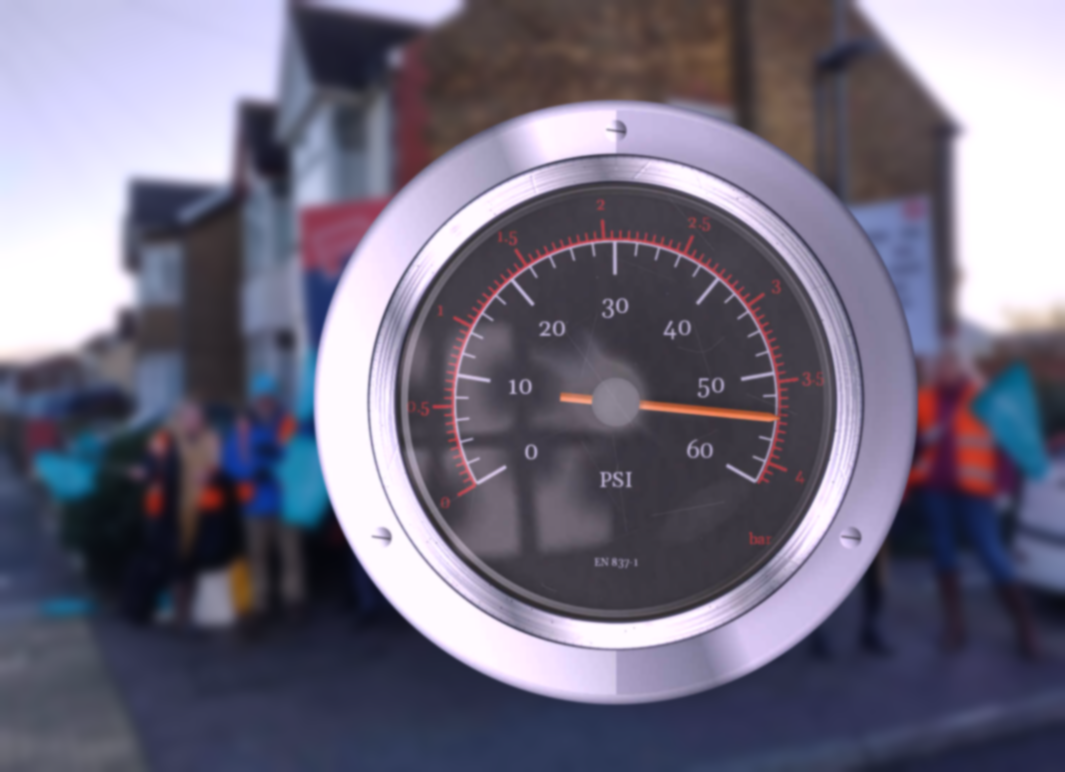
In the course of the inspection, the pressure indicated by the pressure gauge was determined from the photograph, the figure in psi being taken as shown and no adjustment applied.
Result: 54 psi
